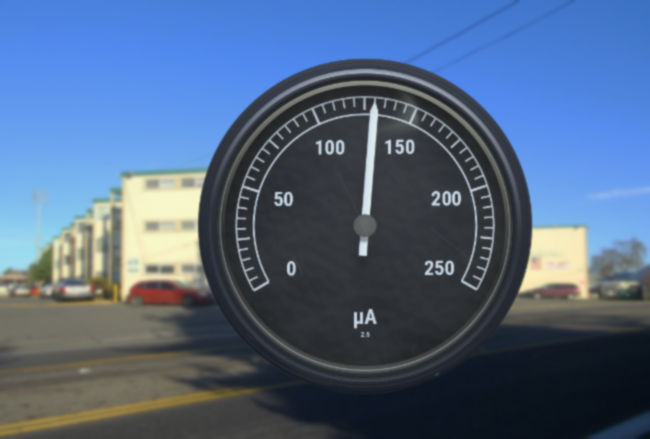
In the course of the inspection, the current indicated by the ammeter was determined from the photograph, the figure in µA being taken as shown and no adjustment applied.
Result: 130 µA
